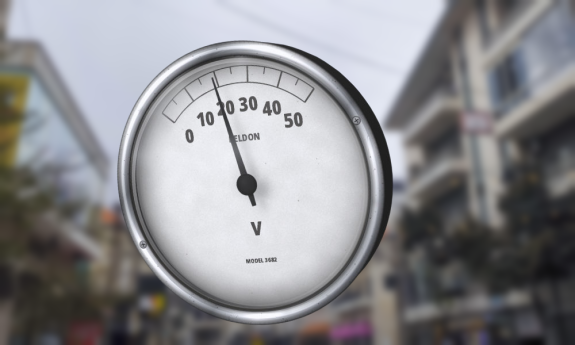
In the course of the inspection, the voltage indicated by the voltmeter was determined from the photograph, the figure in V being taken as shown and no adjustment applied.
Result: 20 V
